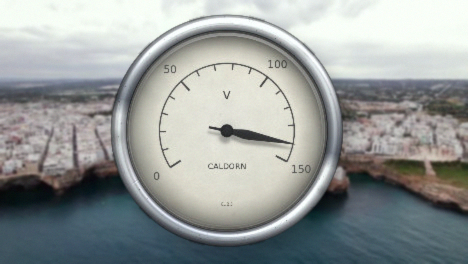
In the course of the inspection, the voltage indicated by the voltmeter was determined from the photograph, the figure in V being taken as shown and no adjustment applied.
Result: 140 V
